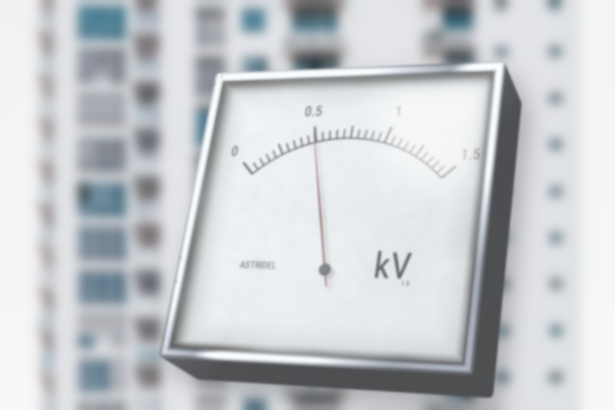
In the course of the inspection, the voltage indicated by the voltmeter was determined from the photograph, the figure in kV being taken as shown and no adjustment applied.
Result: 0.5 kV
